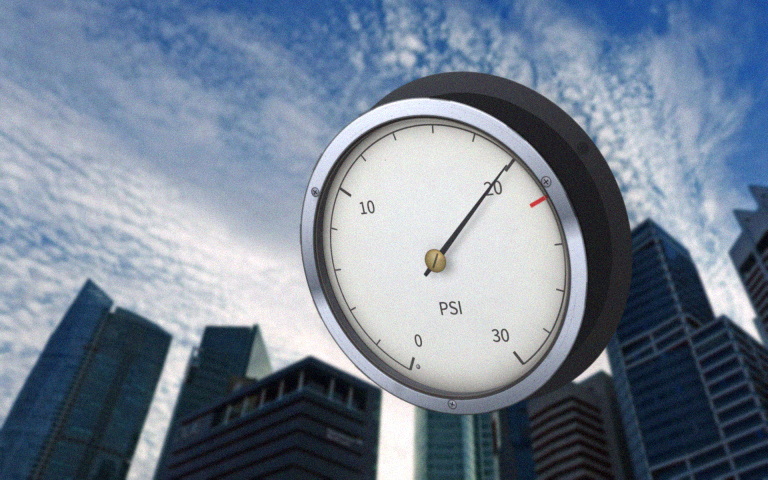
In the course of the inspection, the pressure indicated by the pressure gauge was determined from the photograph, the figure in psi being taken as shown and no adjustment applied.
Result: 20 psi
